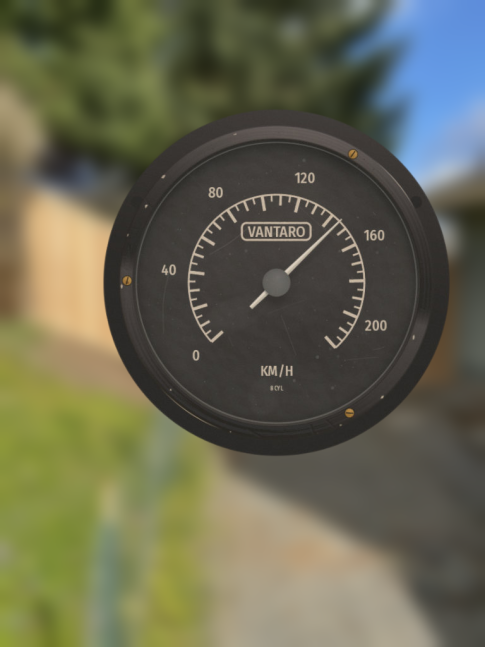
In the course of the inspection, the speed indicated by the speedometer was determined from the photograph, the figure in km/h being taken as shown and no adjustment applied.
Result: 145 km/h
